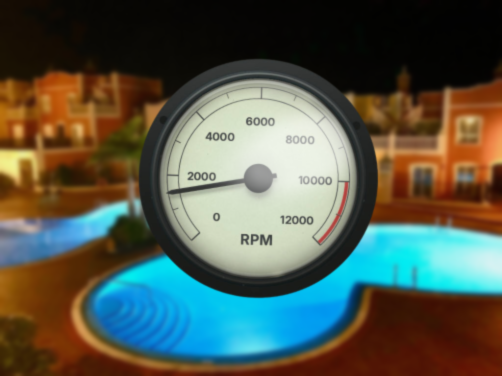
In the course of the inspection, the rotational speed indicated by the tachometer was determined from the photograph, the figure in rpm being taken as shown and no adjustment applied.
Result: 1500 rpm
